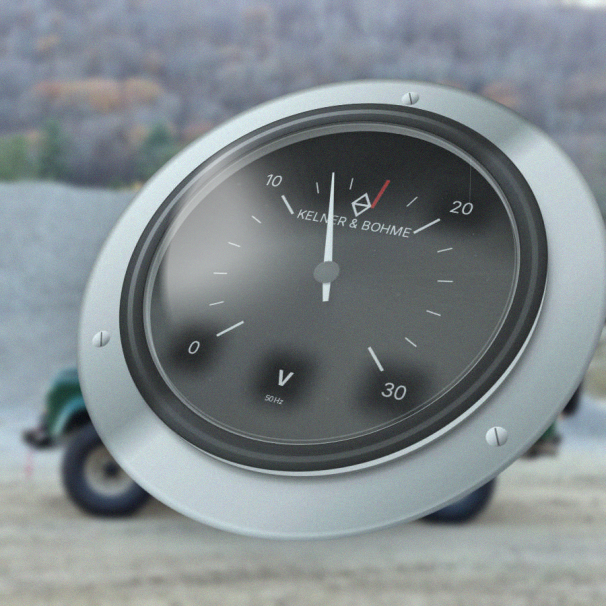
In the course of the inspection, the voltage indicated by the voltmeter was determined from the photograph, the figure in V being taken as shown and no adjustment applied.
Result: 13 V
